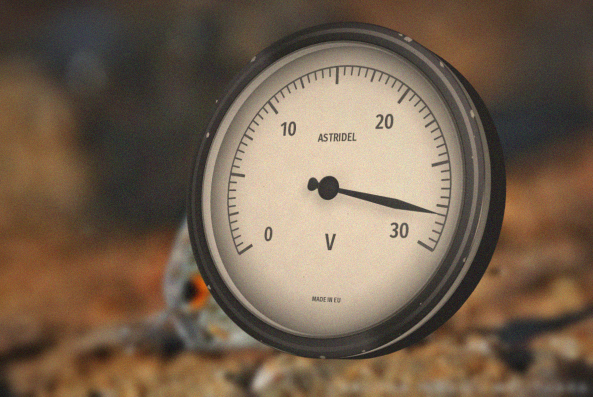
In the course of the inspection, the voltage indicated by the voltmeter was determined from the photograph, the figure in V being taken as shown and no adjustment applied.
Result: 28 V
